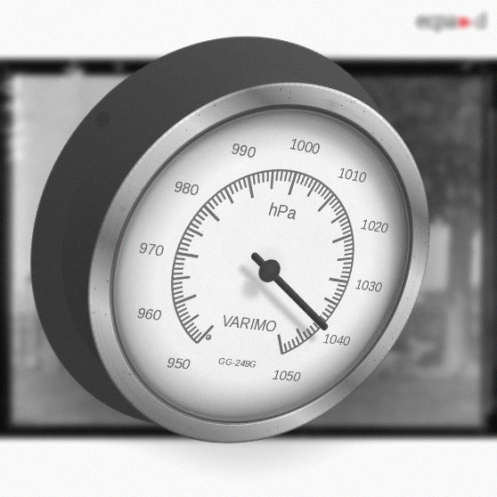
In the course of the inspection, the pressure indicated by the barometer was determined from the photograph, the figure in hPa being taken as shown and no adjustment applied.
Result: 1040 hPa
